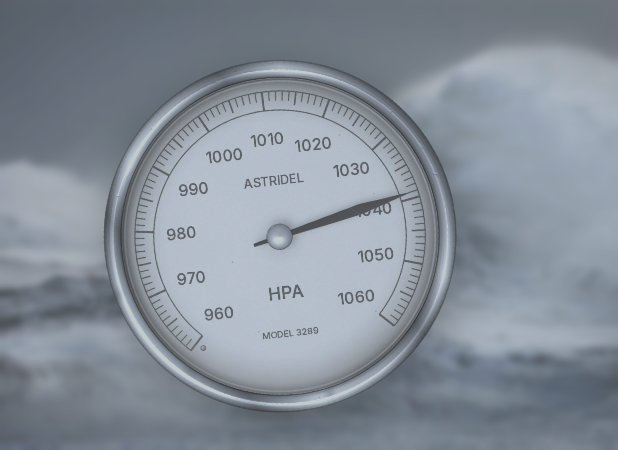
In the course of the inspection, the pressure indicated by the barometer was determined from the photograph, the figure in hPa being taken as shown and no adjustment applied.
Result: 1039 hPa
